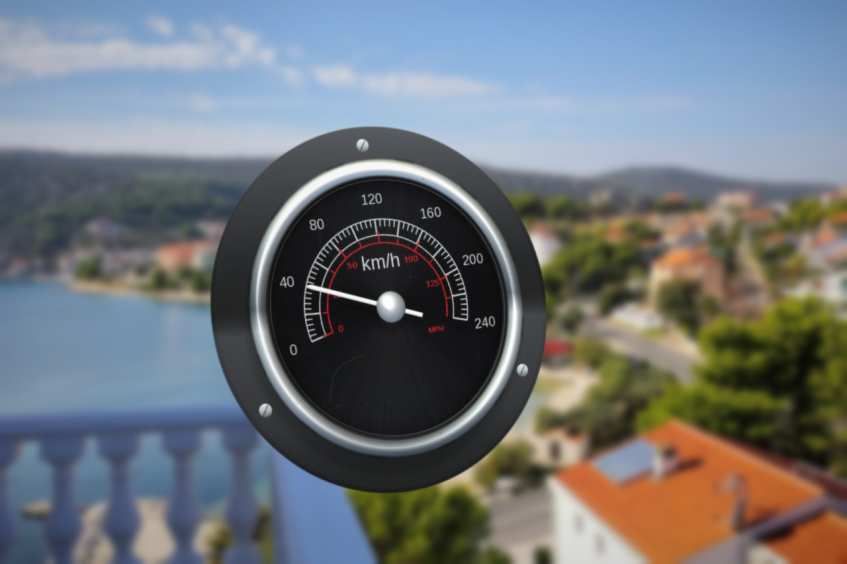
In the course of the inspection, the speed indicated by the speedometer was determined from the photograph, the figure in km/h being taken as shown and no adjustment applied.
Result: 40 km/h
